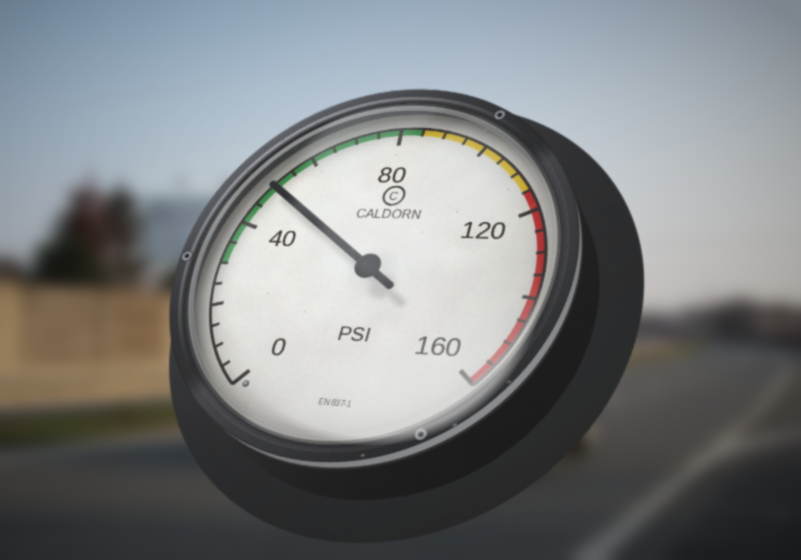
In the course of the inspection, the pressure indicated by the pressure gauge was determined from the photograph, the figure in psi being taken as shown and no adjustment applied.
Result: 50 psi
